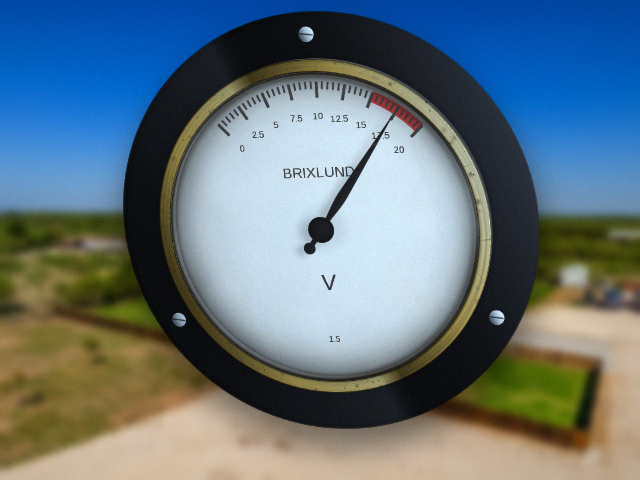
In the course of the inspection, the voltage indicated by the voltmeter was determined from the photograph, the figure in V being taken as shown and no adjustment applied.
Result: 17.5 V
